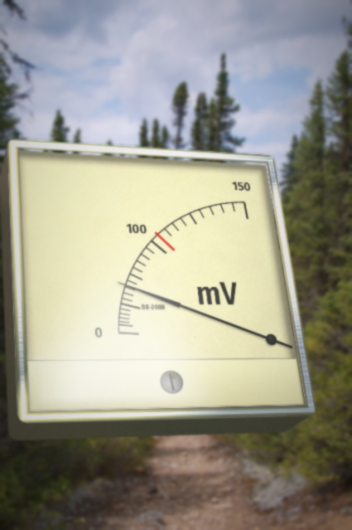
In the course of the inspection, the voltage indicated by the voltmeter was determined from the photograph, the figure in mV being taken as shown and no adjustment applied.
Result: 65 mV
